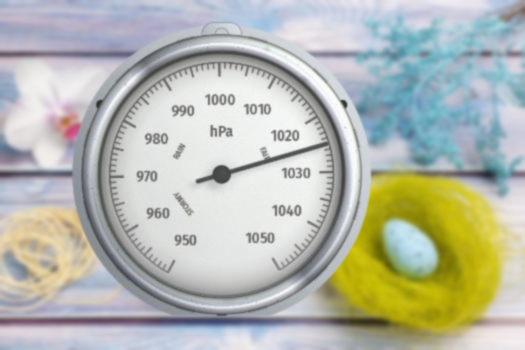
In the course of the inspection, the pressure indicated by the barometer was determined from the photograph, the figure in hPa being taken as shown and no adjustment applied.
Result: 1025 hPa
